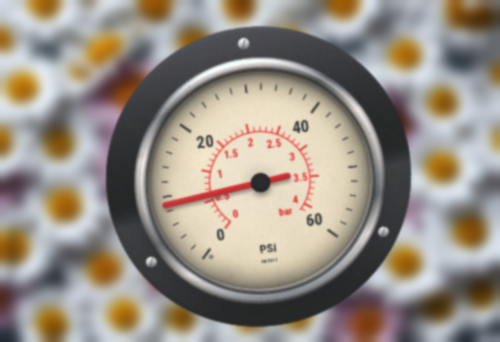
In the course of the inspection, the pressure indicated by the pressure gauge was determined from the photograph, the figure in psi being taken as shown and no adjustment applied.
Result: 9 psi
